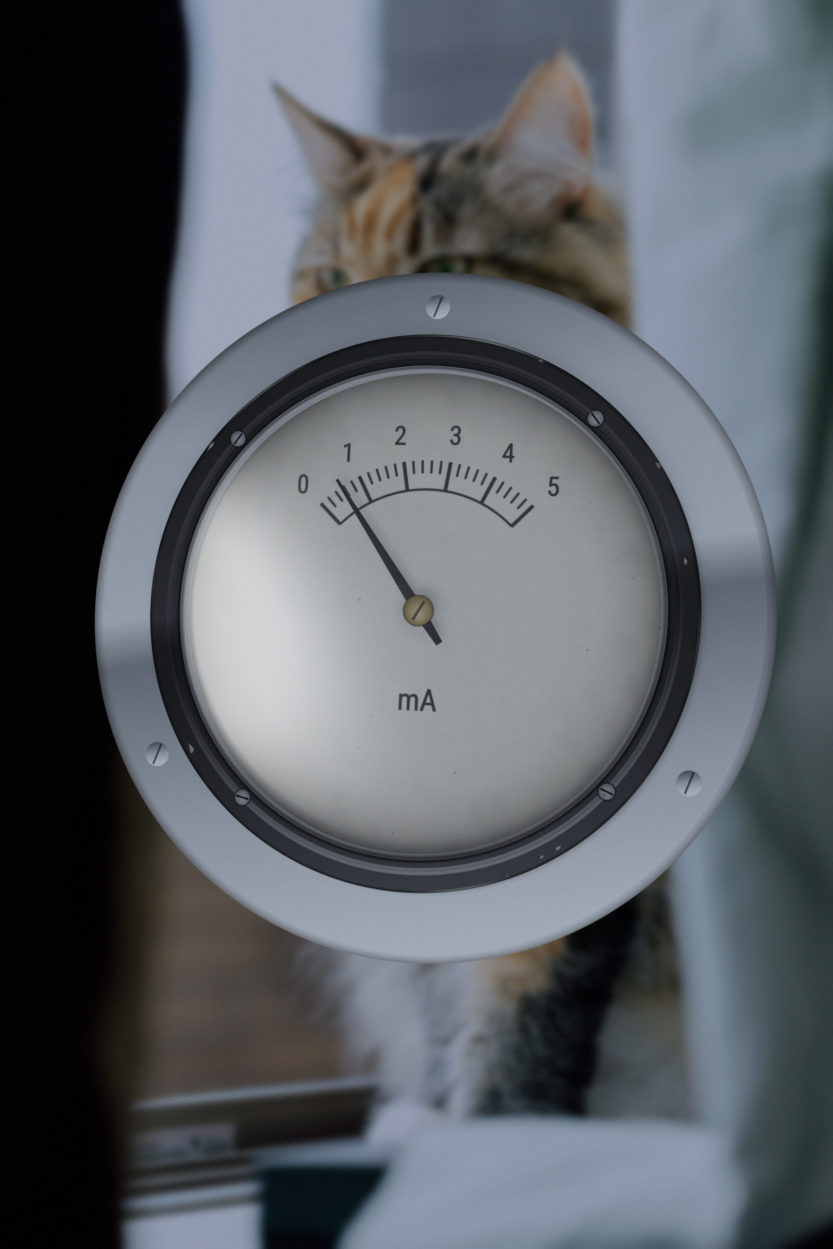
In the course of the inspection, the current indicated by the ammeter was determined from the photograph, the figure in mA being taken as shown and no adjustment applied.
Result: 0.6 mA
